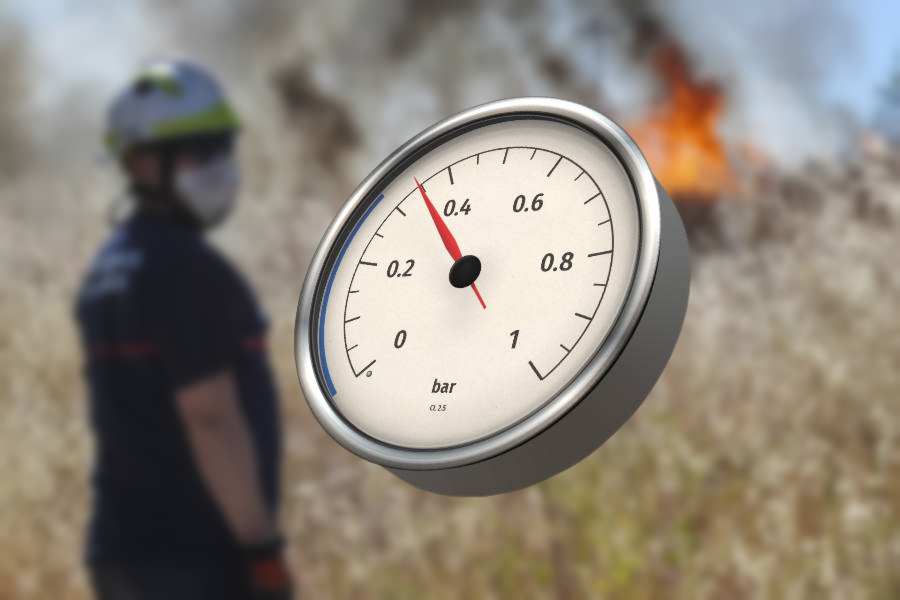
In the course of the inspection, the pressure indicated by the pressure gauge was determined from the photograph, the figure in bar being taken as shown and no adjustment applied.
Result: 0.35 bar
